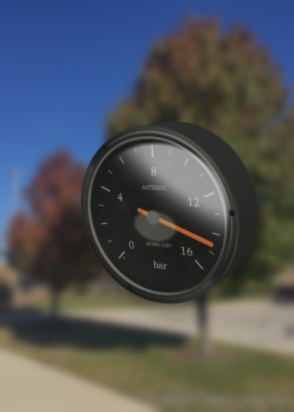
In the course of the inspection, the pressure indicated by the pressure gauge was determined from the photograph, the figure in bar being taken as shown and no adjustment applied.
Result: 14.5 bar
